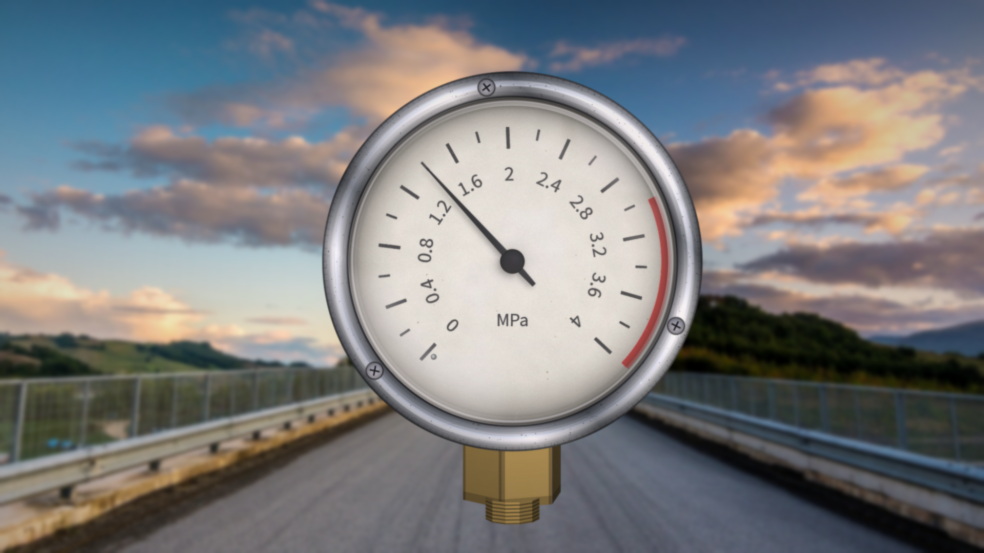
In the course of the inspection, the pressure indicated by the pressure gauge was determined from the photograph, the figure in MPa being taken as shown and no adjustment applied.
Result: 1.4 MPa
